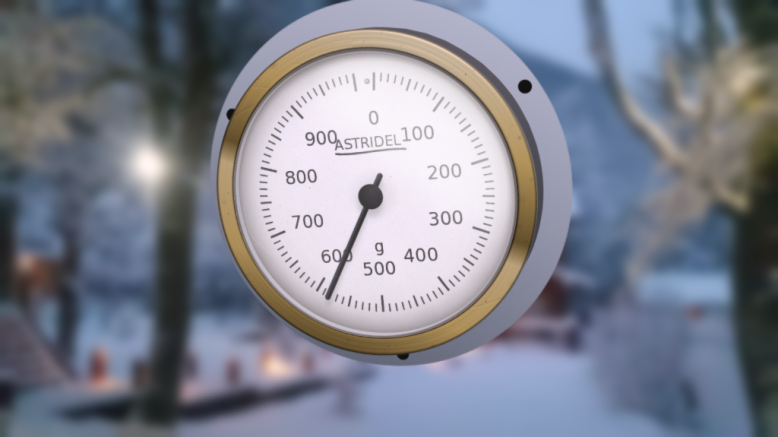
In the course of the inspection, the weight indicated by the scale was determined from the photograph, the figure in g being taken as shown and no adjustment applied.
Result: 580 g
